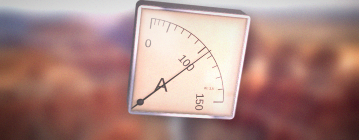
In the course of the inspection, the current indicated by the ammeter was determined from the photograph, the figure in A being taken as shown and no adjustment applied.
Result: 105 A
